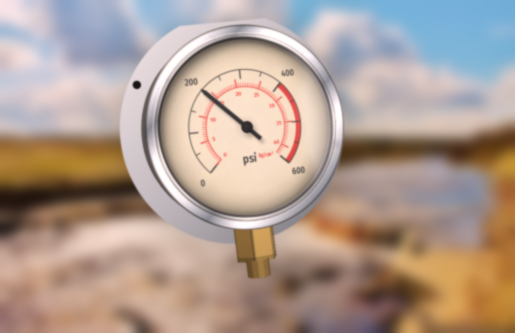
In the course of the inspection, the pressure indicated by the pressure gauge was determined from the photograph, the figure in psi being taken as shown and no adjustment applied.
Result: 200 psi
